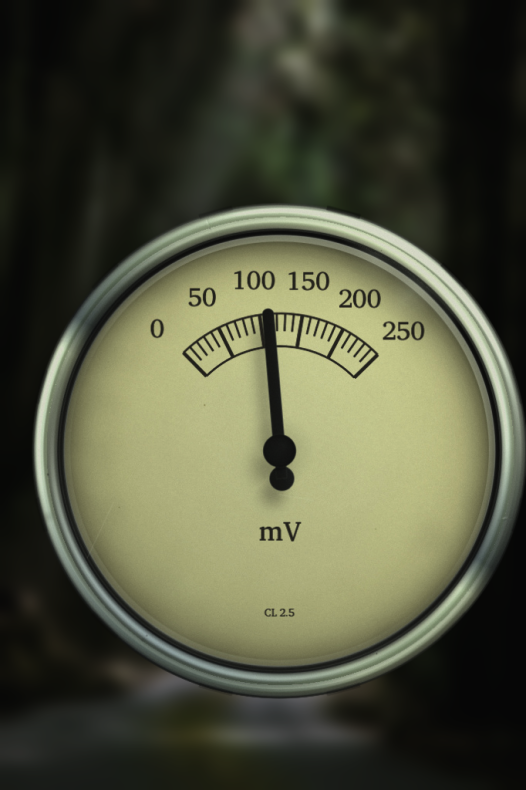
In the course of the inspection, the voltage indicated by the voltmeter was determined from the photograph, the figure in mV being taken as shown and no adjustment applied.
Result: 110 mV
